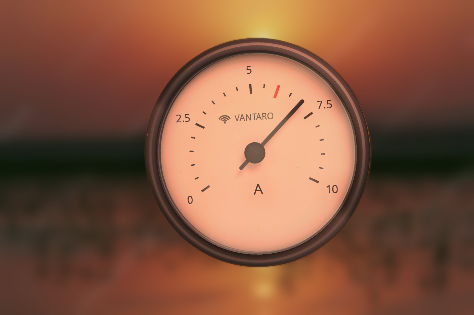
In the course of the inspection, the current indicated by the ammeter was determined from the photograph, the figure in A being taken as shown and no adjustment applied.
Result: 7 A
